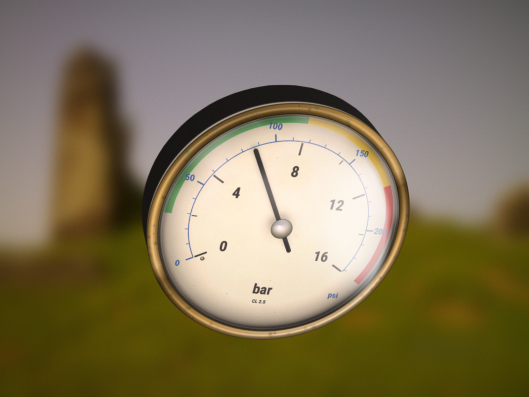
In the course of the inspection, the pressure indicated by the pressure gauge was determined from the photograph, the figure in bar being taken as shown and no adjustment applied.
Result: 6 bar
